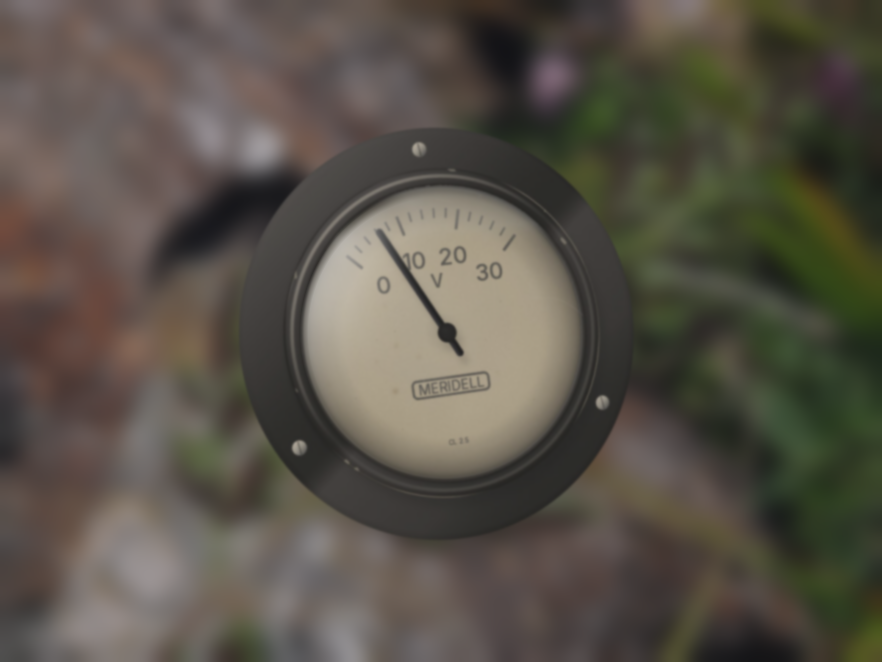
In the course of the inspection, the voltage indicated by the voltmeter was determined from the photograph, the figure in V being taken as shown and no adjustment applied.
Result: 6 V
